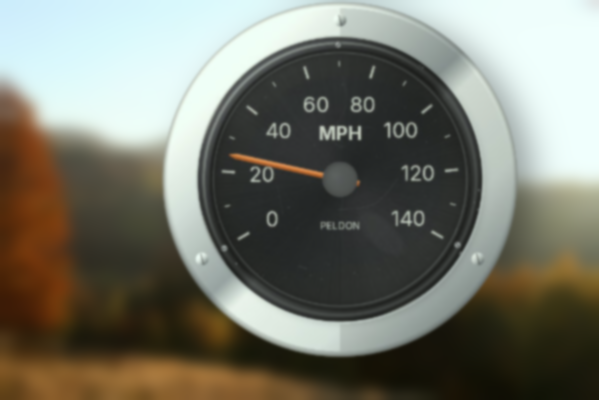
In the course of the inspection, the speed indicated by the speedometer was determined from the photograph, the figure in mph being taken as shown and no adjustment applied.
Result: 25 mph
